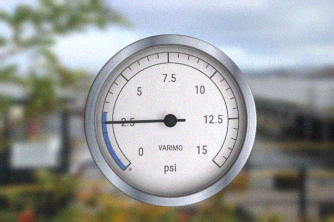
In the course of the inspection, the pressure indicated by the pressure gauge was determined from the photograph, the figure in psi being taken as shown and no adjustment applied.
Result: 2.5 psi
